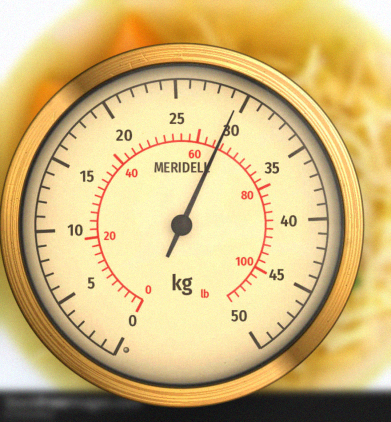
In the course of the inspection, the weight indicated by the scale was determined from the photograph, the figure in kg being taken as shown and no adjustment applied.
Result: 29.5 kg
